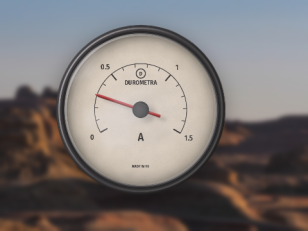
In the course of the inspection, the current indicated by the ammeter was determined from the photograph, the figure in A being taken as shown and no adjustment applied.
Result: 0.3 A
